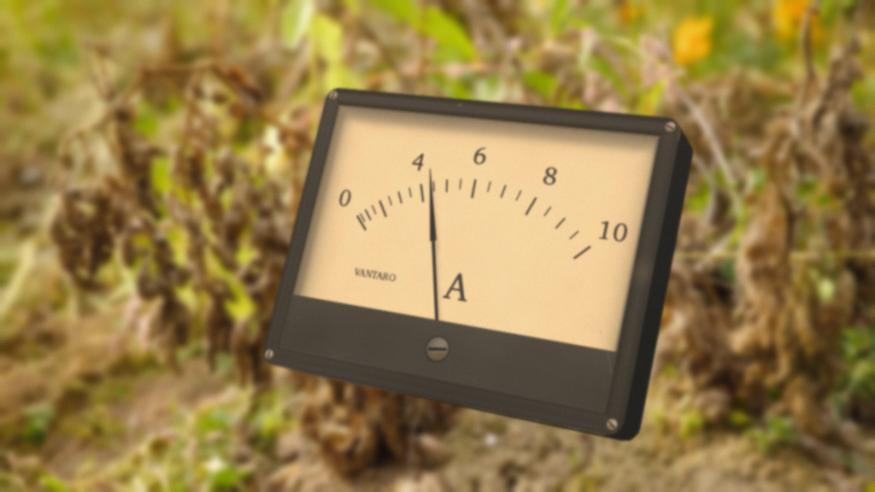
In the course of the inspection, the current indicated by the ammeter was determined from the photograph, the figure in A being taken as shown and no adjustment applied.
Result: 4.5 A
